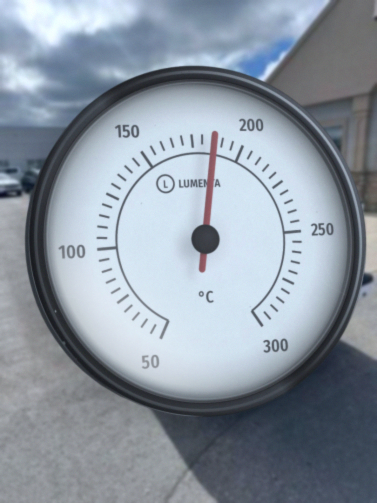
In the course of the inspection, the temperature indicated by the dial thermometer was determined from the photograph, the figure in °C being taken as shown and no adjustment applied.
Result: 185 °C
